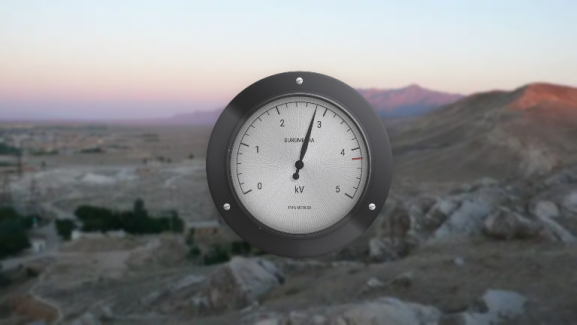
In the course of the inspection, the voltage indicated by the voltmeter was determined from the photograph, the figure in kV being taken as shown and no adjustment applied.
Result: 2.8 kV
